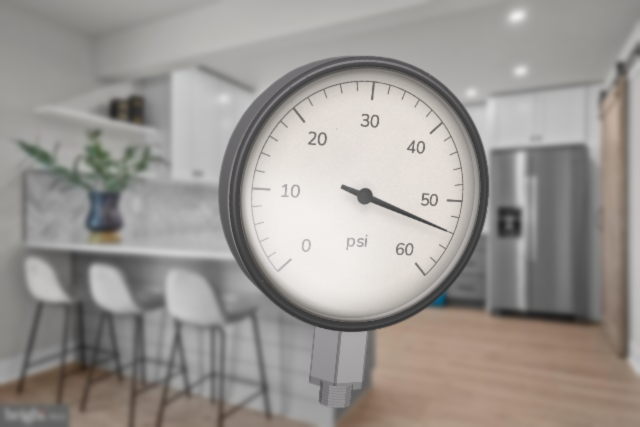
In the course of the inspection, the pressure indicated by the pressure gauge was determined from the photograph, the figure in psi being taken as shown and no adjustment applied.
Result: 54 psi
